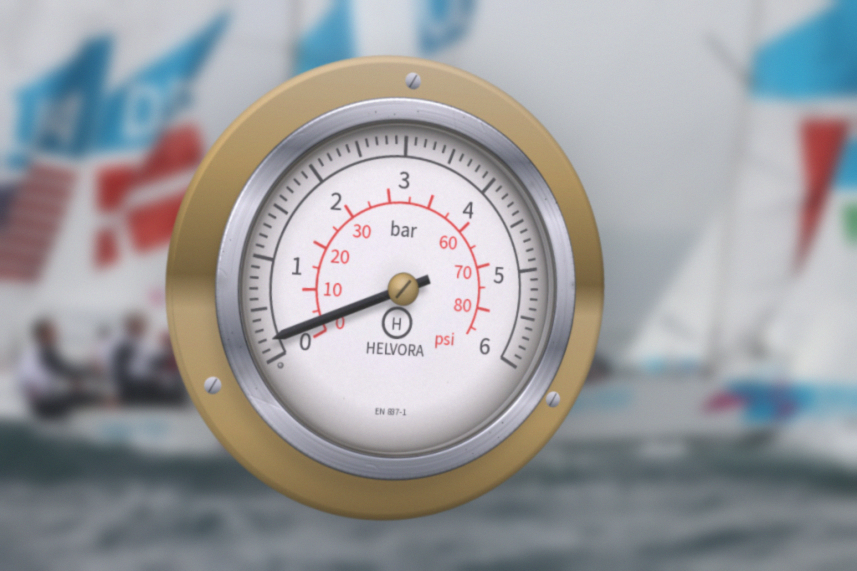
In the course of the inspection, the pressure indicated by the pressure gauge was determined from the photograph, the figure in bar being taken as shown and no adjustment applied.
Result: 0.2 bar
